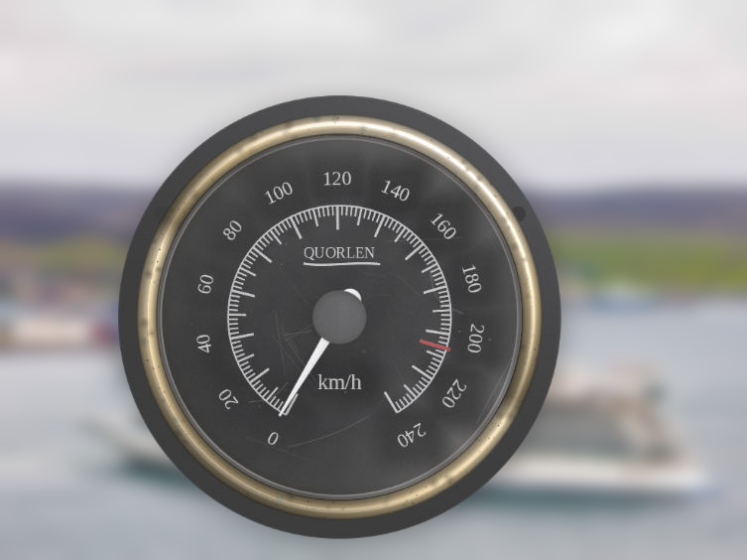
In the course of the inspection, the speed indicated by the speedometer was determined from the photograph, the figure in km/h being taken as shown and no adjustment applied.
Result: 2 km/h
